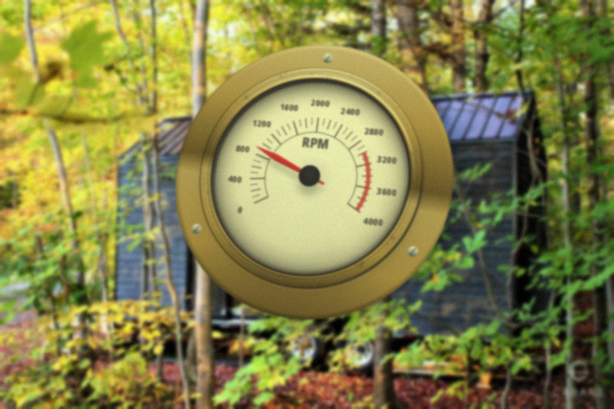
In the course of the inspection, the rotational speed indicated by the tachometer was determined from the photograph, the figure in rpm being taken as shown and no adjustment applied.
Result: 900 rpm
